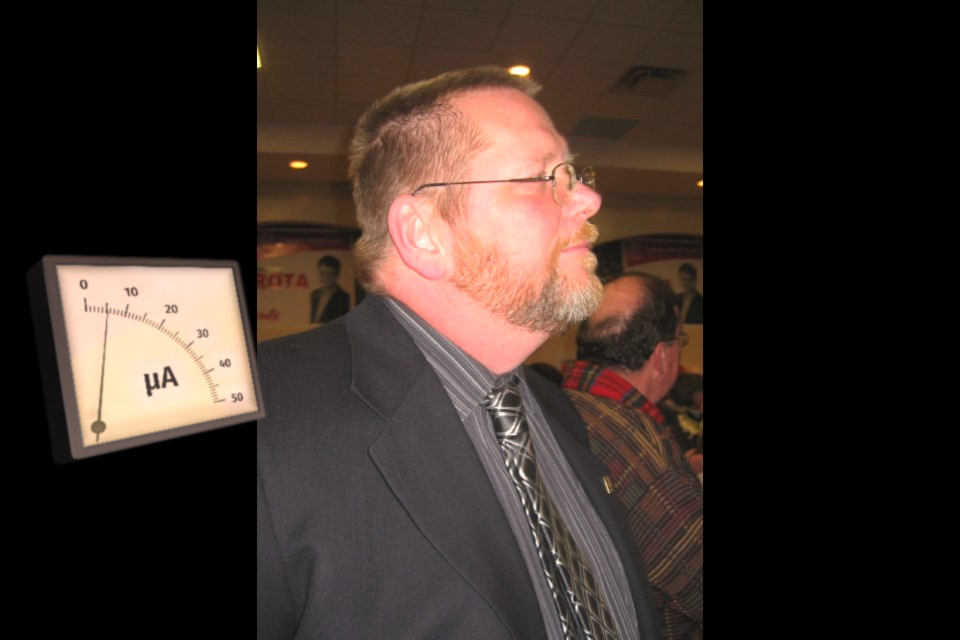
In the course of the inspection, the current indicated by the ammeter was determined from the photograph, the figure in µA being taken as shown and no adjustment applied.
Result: 5 µA
